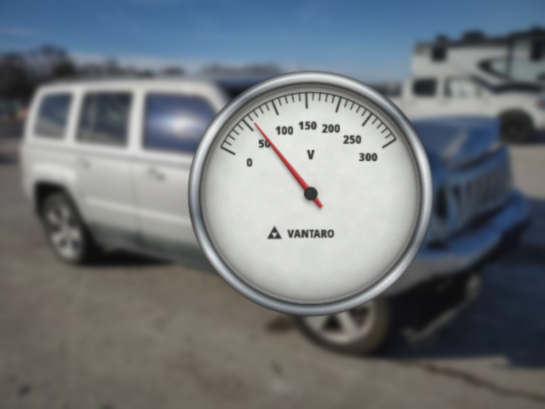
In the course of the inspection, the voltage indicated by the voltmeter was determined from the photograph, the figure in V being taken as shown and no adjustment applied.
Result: 60 V
